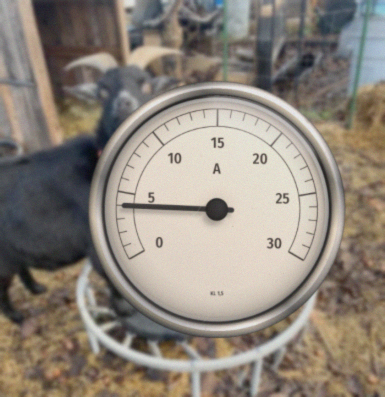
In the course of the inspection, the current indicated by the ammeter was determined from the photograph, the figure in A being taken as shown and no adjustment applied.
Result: 4 A
